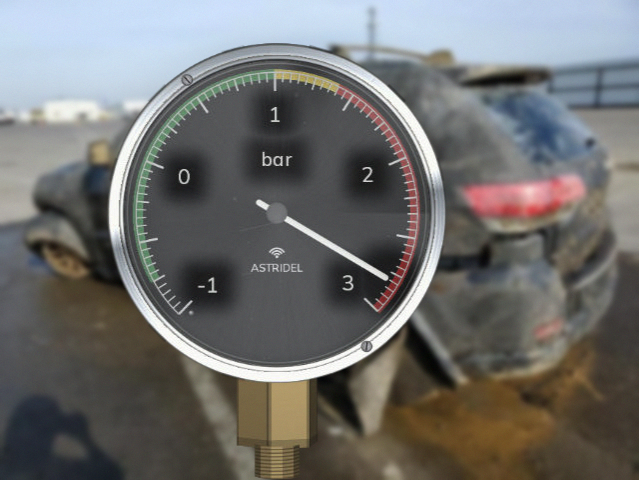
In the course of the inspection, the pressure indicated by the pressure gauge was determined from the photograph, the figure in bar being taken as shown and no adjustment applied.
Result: 2.8 bar
